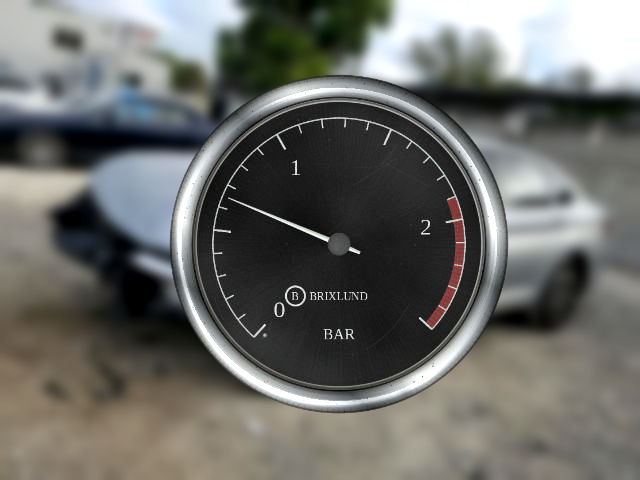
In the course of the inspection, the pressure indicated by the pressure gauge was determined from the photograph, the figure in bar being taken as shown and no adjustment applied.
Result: 0.65 bar
